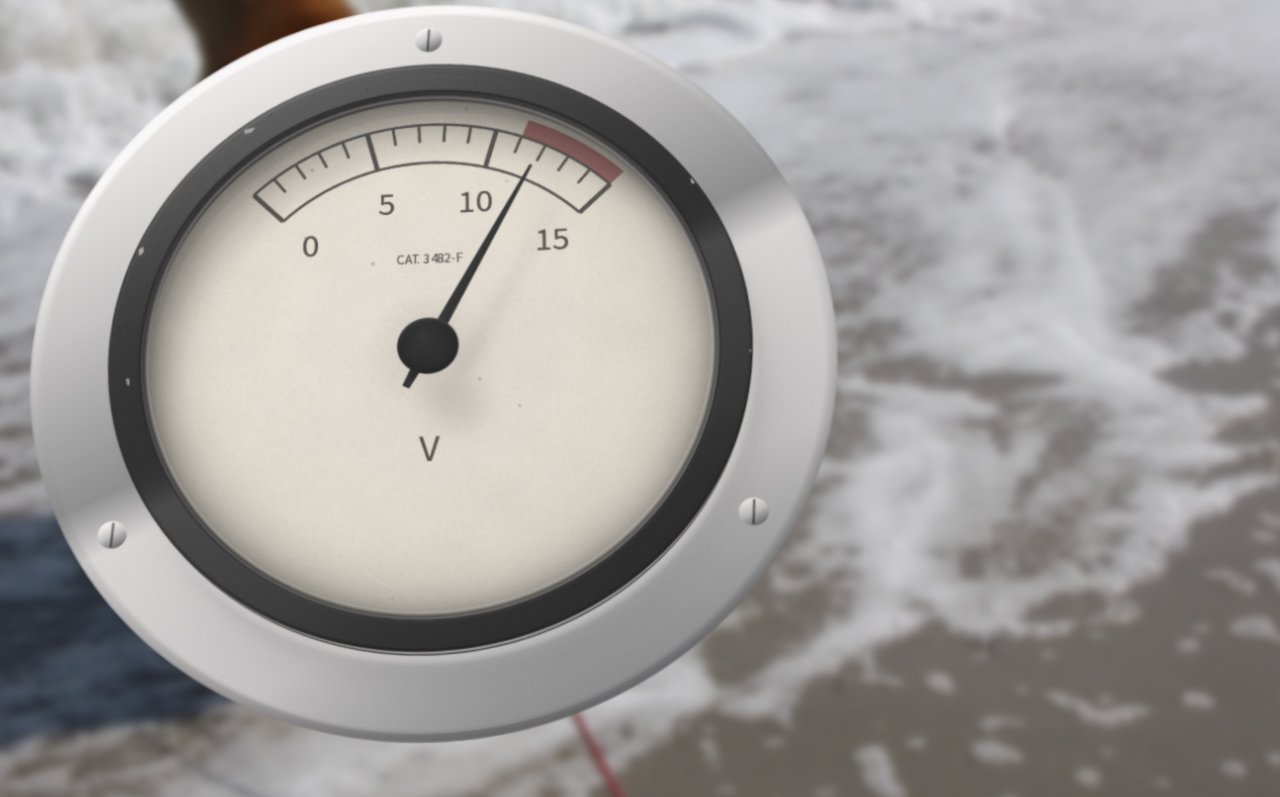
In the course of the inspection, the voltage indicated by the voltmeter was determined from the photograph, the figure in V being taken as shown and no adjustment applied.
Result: 12 V
